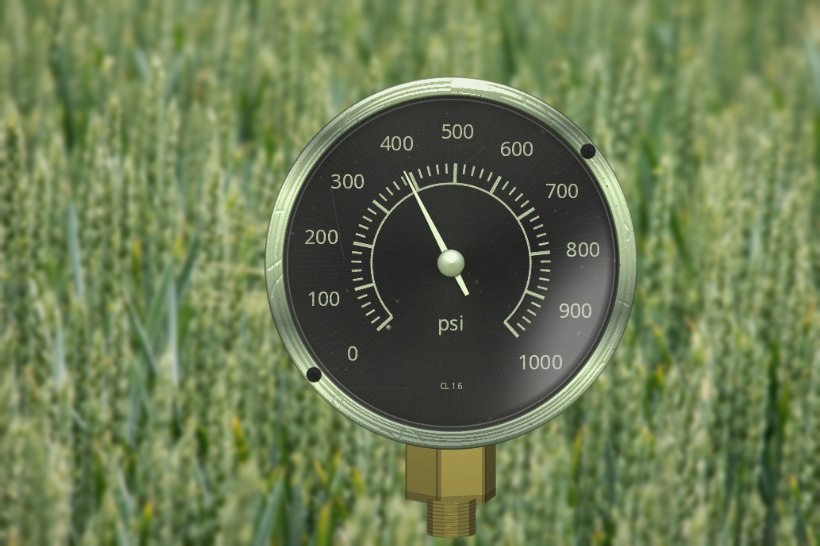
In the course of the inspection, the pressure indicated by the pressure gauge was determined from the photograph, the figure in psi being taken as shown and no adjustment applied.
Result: 390 psi
